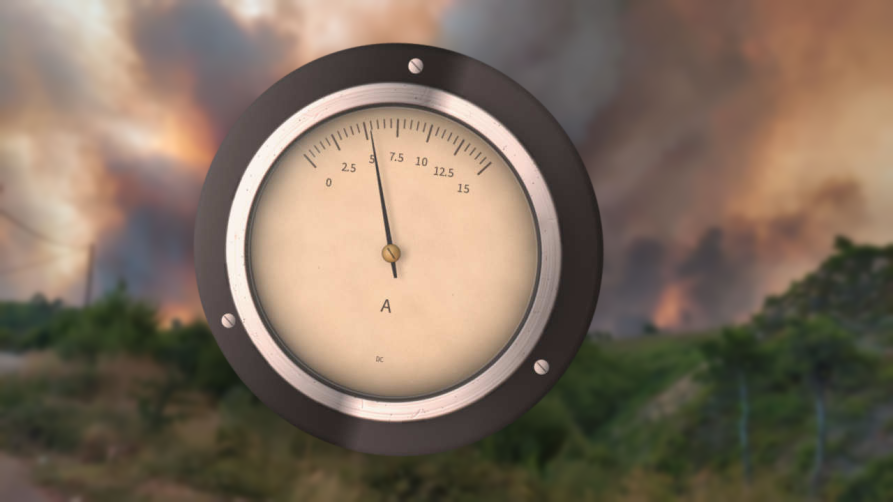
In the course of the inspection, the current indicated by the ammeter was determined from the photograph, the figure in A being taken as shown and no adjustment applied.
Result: 5.5 A
